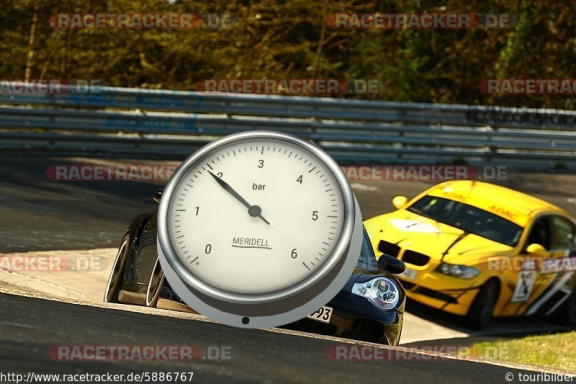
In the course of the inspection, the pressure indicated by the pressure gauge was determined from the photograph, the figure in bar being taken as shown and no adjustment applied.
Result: 1.9 bar
